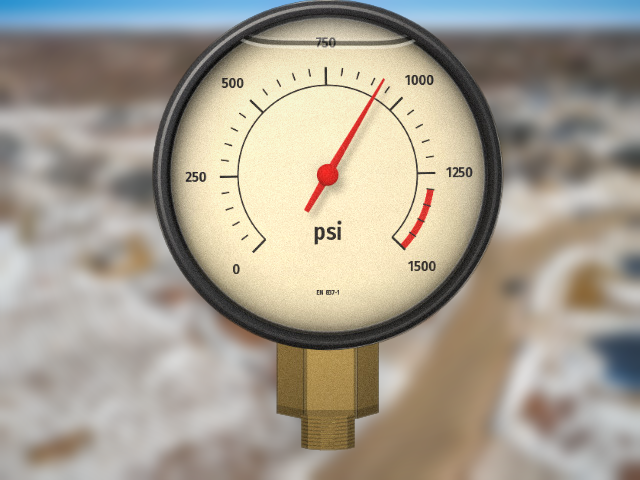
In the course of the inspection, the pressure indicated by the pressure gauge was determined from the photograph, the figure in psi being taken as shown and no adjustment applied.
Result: 925 psi
